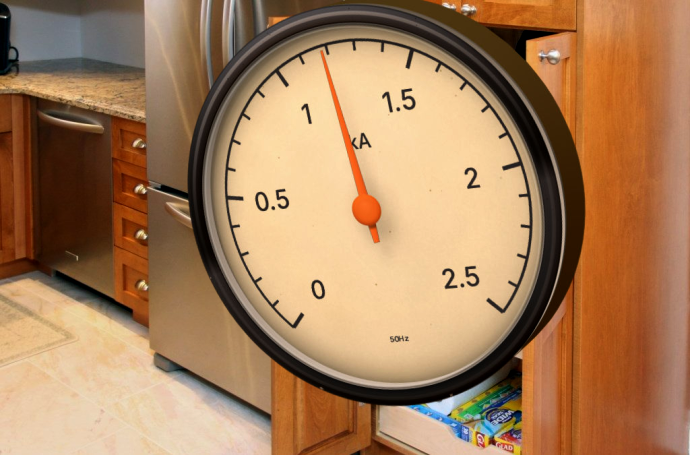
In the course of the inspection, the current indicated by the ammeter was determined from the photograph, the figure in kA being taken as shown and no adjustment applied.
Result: 1.2 kA
